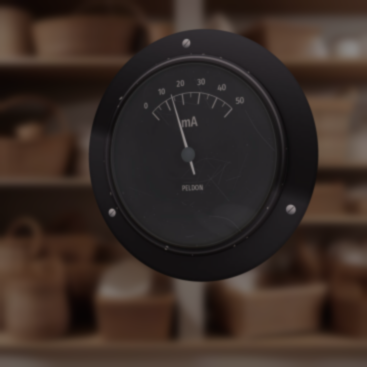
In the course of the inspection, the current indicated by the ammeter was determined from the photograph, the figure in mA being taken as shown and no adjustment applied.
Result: 15 mA
